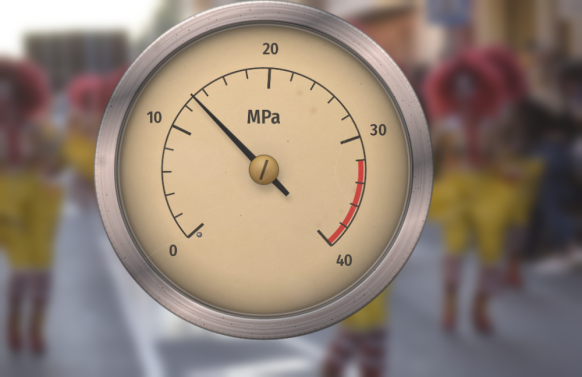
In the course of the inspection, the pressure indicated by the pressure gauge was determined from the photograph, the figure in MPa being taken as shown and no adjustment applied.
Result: 13 MPa
